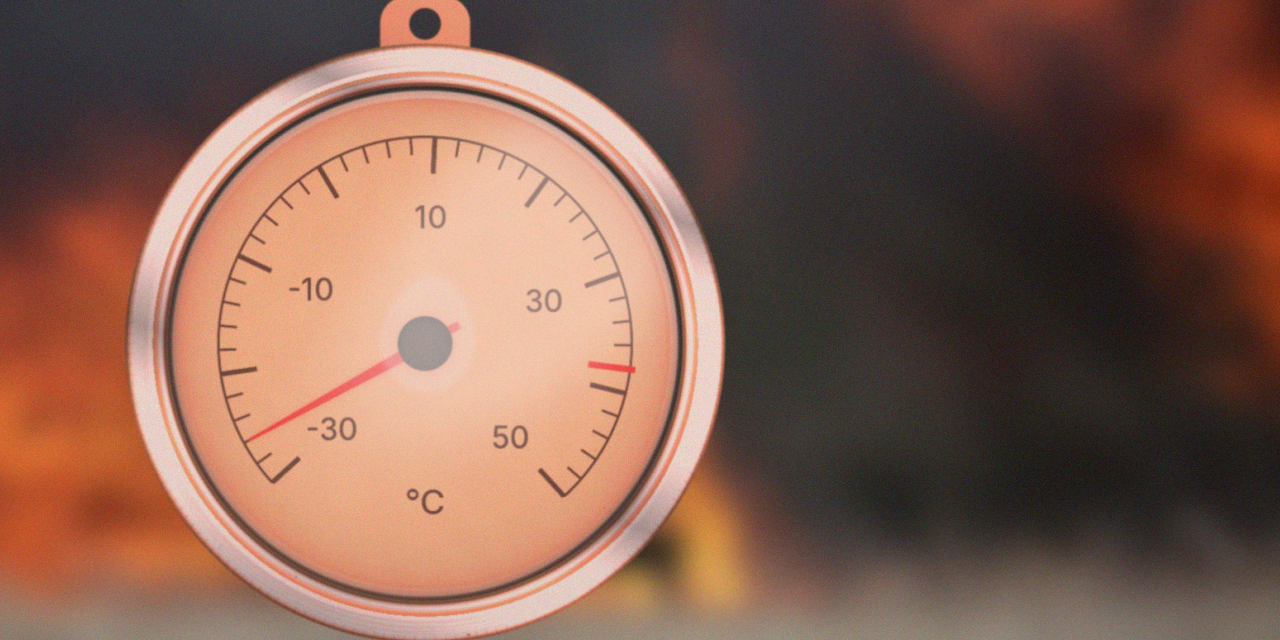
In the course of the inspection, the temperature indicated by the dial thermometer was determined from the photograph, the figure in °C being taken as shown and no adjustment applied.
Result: -26 °C
